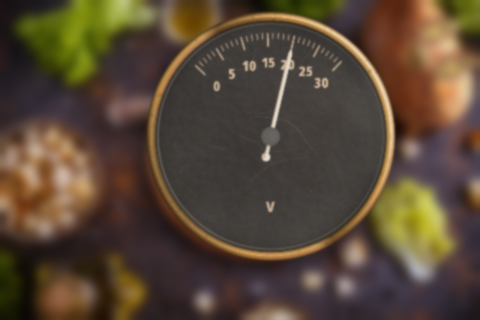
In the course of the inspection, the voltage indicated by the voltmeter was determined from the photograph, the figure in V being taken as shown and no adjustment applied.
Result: 20 V
